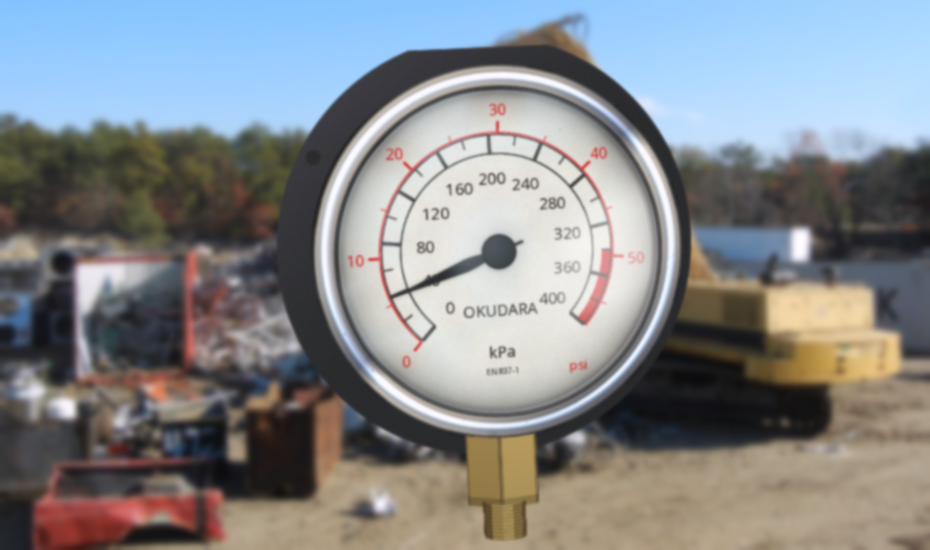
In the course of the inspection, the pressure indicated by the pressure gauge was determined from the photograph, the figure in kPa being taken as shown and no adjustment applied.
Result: 40 kPa
